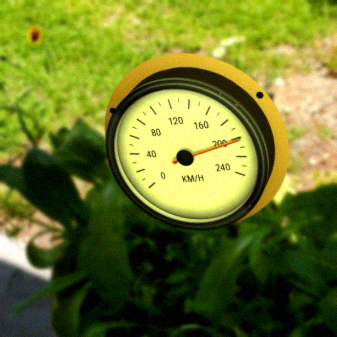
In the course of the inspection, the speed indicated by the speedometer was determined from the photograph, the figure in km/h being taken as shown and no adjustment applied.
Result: 200 km/h
